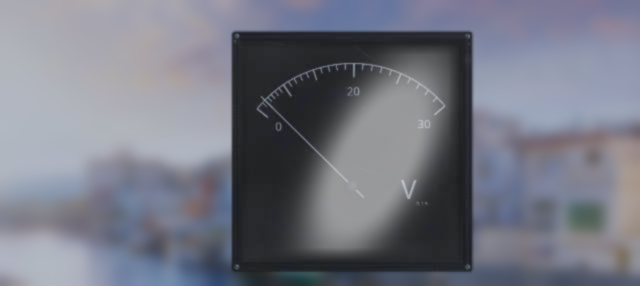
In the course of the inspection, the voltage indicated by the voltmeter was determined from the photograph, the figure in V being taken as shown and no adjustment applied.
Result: 5 V
